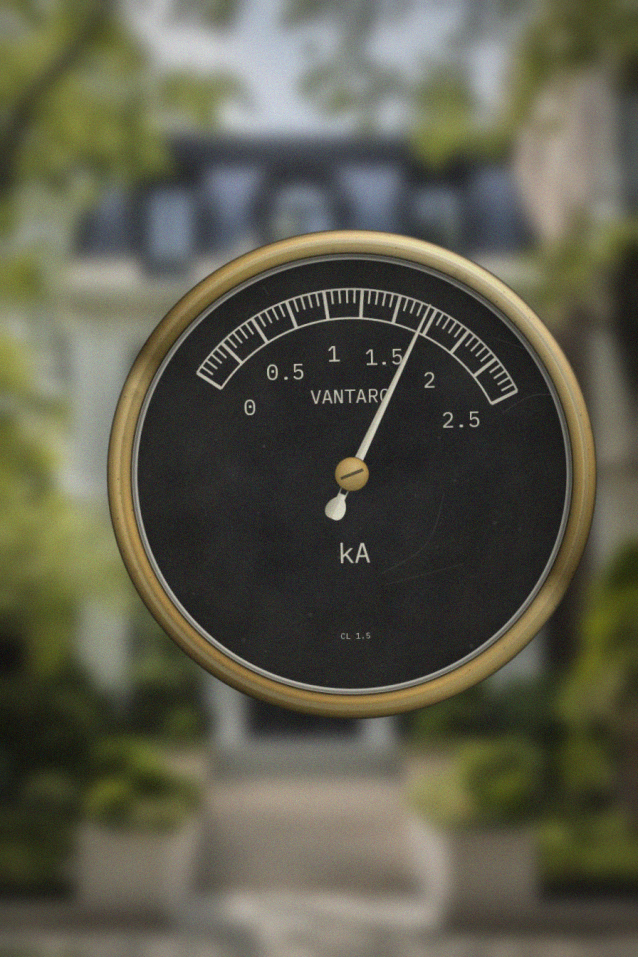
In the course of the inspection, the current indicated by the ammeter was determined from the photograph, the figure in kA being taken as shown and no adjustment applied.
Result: 1.7 kA
